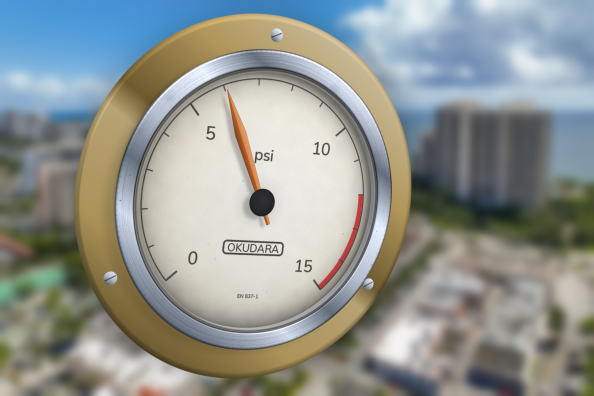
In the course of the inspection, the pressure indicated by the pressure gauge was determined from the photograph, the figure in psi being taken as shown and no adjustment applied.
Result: 6 psi
